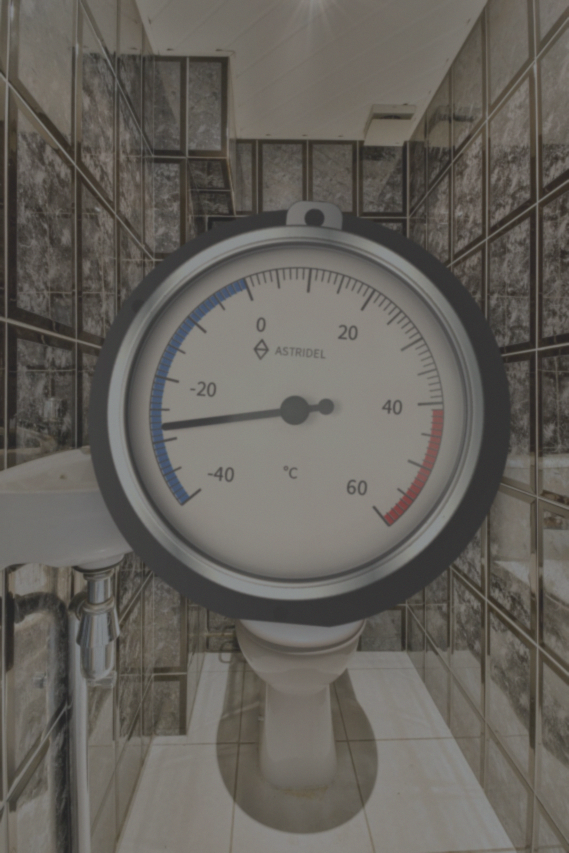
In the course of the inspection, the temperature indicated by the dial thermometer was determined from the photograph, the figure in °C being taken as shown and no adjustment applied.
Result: -28 °C
